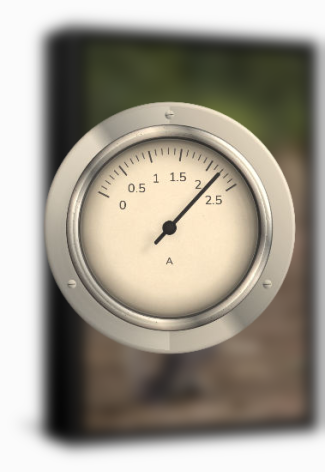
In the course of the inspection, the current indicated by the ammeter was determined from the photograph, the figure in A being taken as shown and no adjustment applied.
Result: 2.2 A
